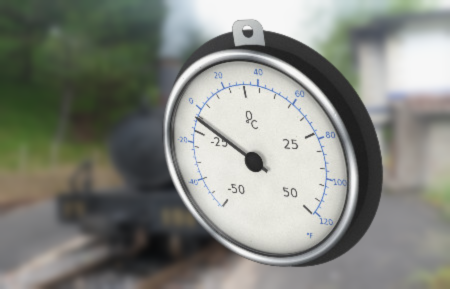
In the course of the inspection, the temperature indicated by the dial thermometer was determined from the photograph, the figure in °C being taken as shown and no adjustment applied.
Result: -20 °C
